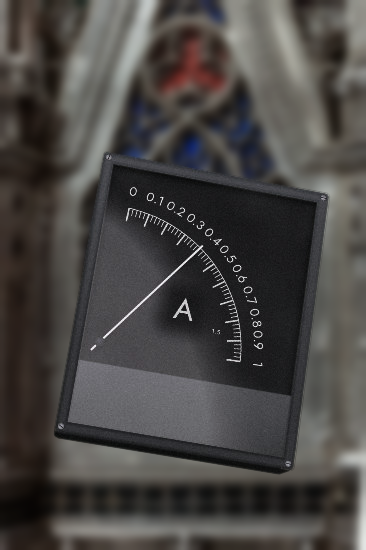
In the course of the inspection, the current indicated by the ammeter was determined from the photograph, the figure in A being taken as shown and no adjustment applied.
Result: 0.4 A
